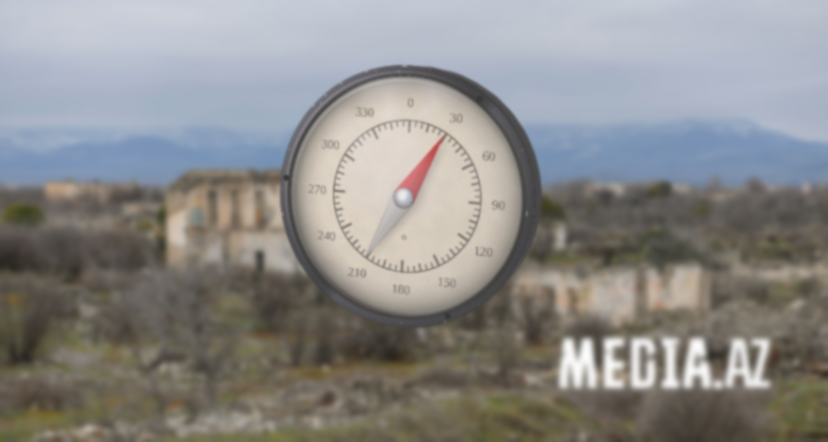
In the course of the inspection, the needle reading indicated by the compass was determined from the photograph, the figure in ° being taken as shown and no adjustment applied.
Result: 30 °
